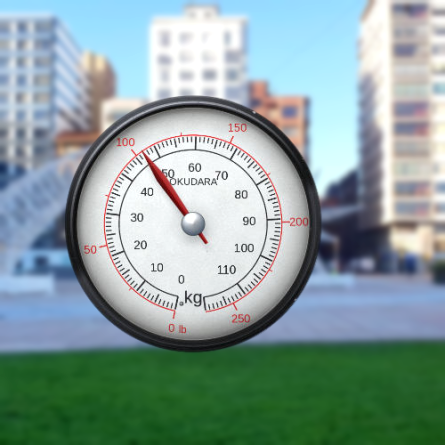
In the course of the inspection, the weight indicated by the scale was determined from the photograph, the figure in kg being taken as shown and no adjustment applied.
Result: 47 kg
